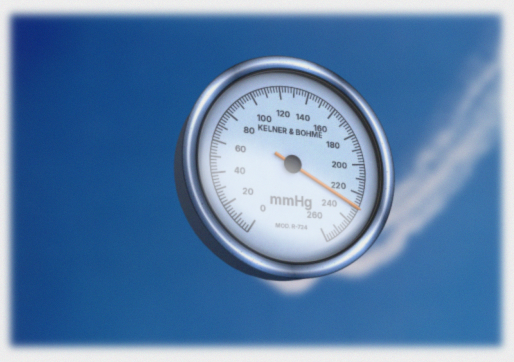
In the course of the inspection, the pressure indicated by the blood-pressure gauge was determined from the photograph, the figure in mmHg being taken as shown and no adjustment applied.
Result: 230 mmHg
